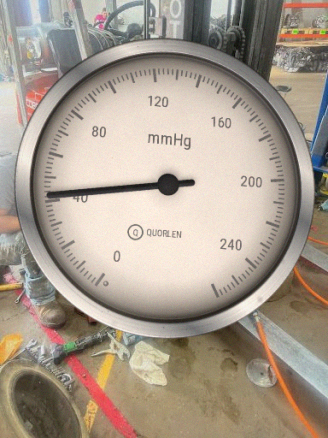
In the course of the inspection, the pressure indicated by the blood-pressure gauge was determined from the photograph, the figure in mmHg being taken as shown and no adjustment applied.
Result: 42 mmHg
